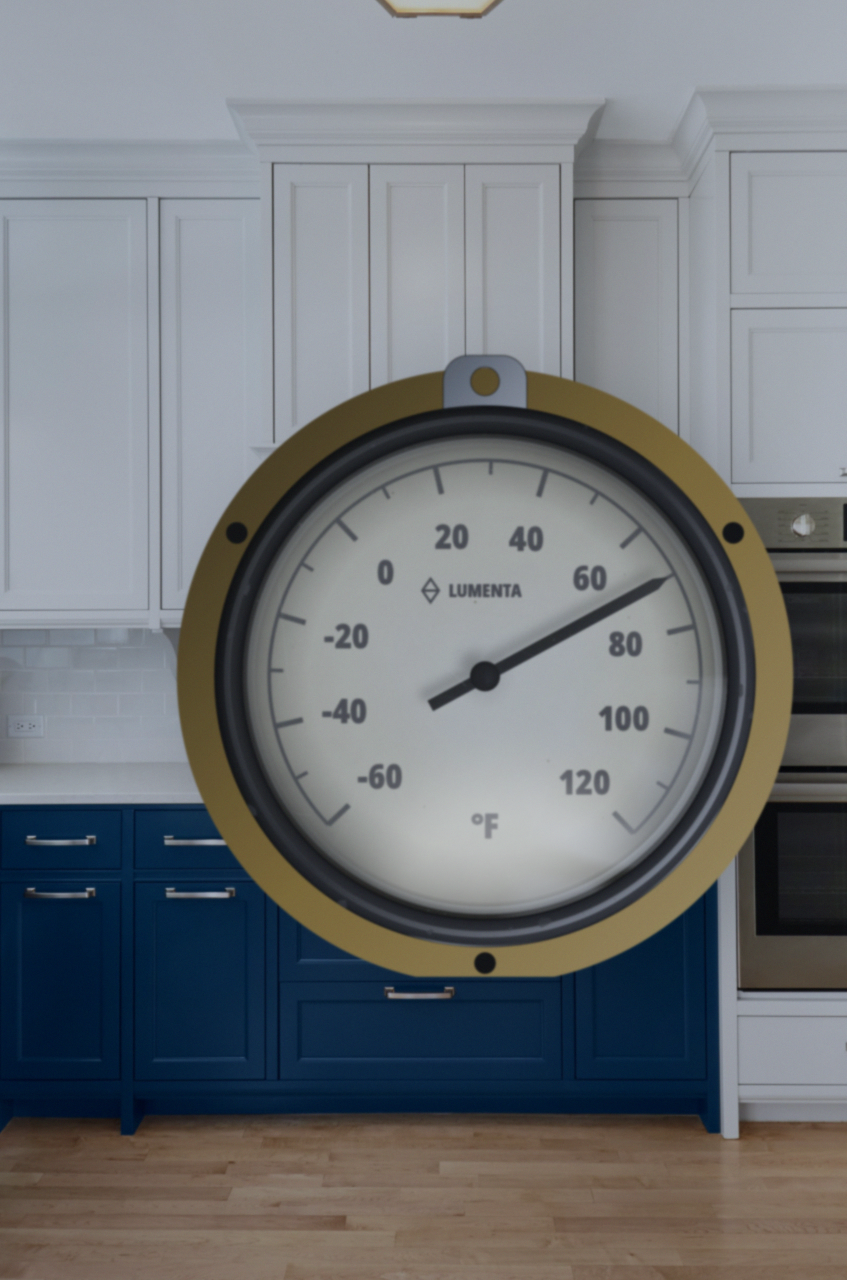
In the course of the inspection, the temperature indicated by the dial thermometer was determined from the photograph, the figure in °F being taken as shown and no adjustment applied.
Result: 70 °F
